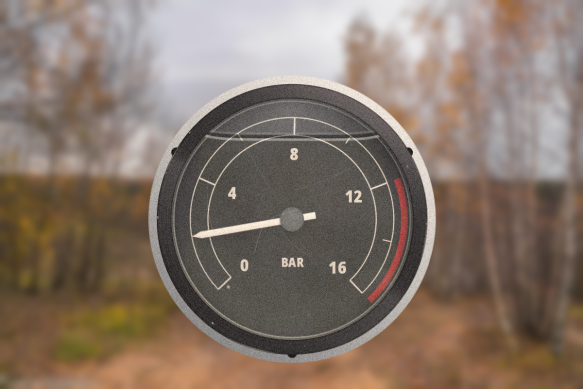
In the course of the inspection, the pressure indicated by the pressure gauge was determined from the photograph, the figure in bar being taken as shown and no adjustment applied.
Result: 2 bar
